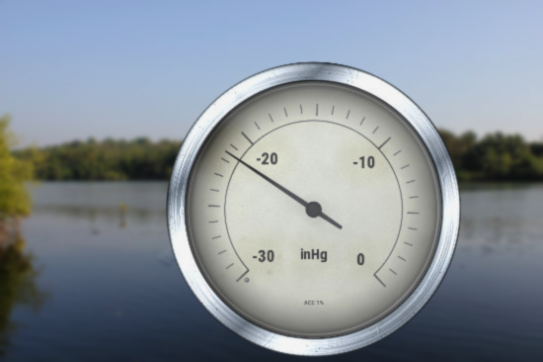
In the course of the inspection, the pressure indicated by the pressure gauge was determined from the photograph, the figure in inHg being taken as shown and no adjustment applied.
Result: -21.5 inHg
